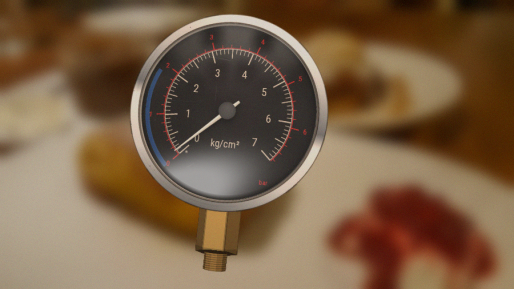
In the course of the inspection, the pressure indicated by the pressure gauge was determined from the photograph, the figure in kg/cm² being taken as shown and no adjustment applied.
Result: 0.1 kg/cm²
